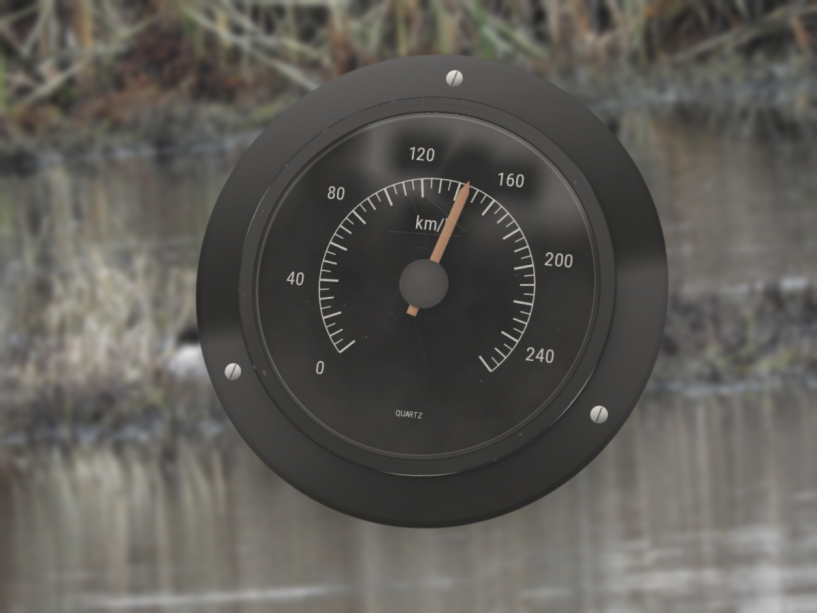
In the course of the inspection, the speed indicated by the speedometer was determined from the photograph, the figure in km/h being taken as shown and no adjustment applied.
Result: 145 km/h
